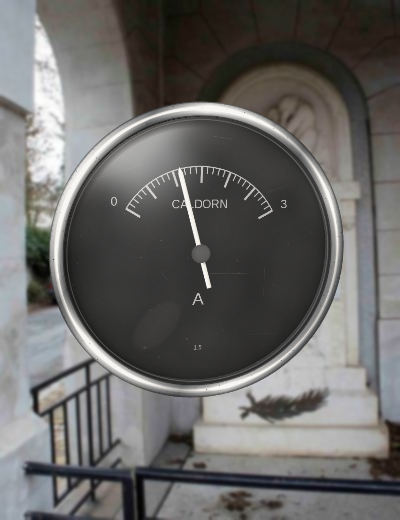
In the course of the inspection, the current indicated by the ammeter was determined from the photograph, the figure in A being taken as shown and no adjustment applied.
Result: 1.1 A
